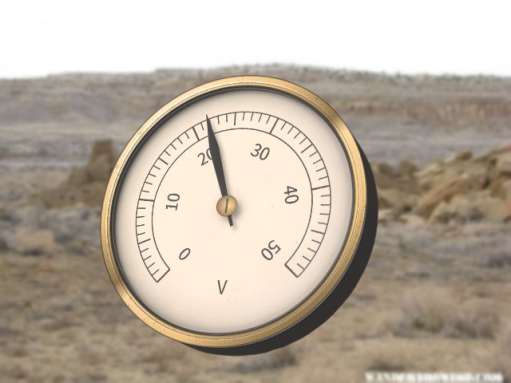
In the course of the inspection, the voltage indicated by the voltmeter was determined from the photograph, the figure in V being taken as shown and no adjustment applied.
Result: 22 V
